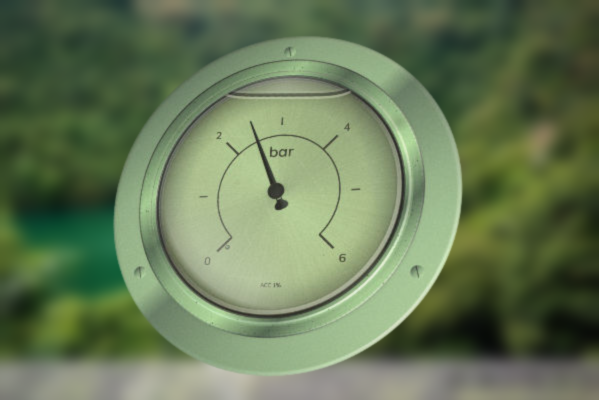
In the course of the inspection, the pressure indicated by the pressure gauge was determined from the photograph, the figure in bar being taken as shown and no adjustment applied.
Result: 2.5 bar
